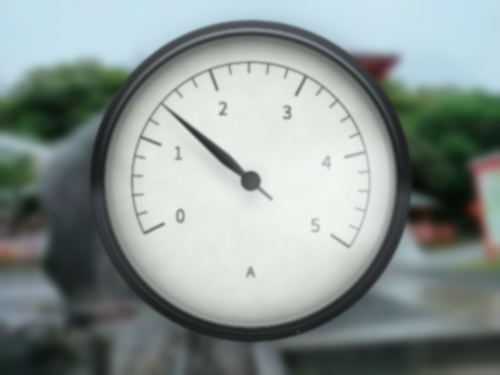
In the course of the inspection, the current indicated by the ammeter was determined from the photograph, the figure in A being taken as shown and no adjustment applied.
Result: 1.4 A
